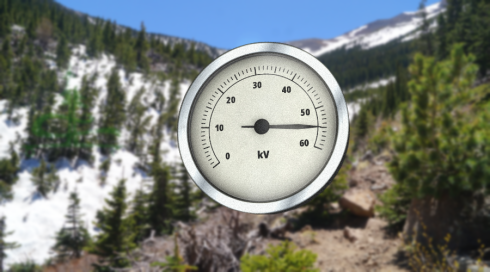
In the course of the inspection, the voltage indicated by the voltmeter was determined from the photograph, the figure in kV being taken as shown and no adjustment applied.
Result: 55 kV
